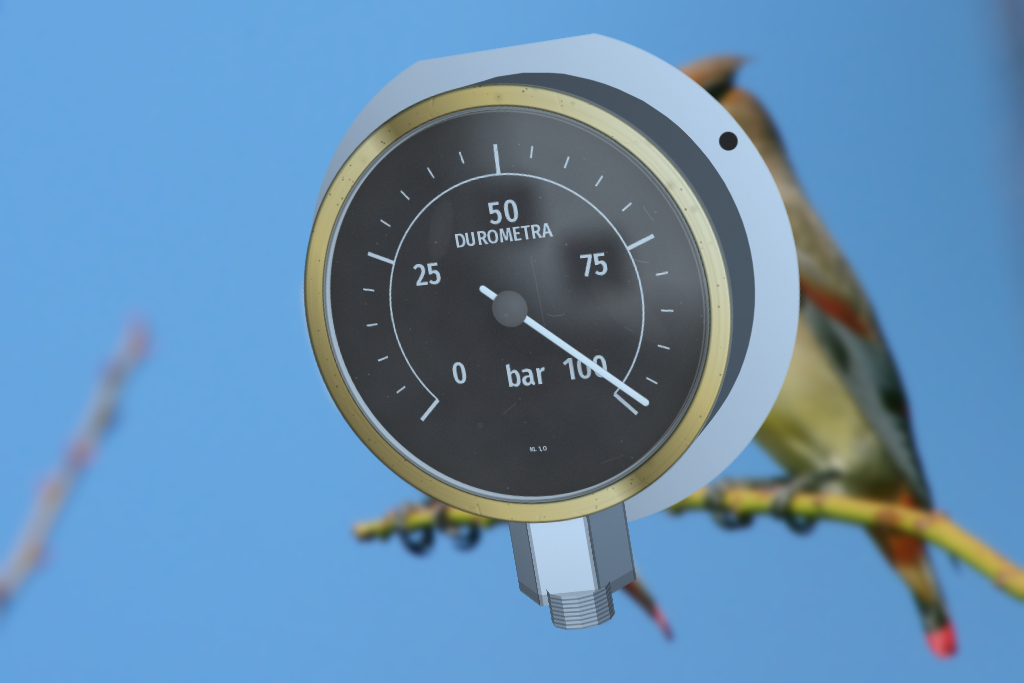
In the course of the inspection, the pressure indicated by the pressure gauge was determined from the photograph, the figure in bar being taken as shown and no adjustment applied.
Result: 97.5 bar
